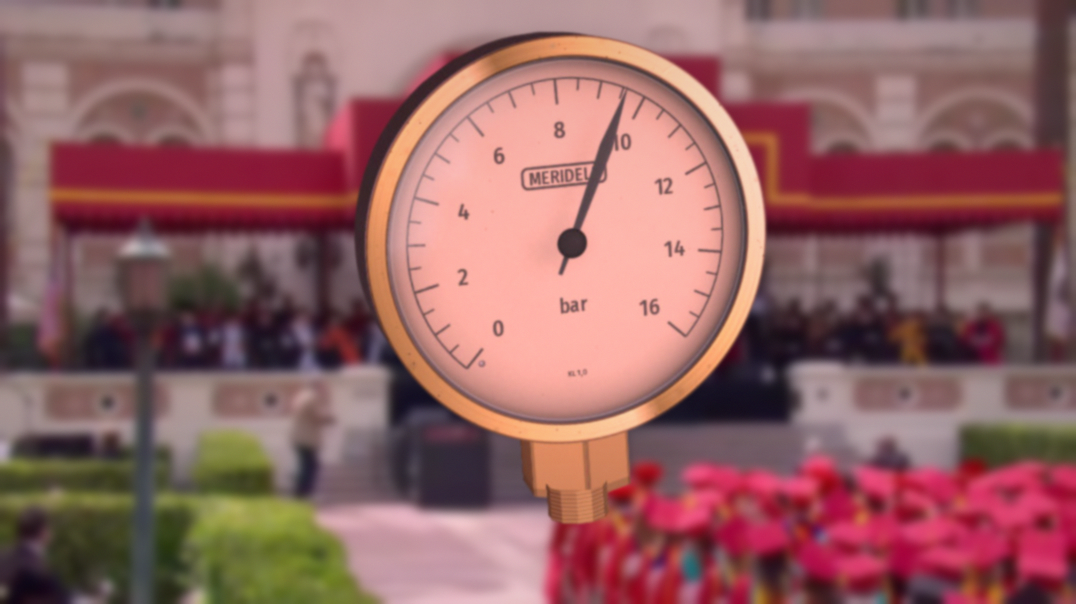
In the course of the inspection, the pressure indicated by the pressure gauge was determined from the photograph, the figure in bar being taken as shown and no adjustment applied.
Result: 9.5 bar
